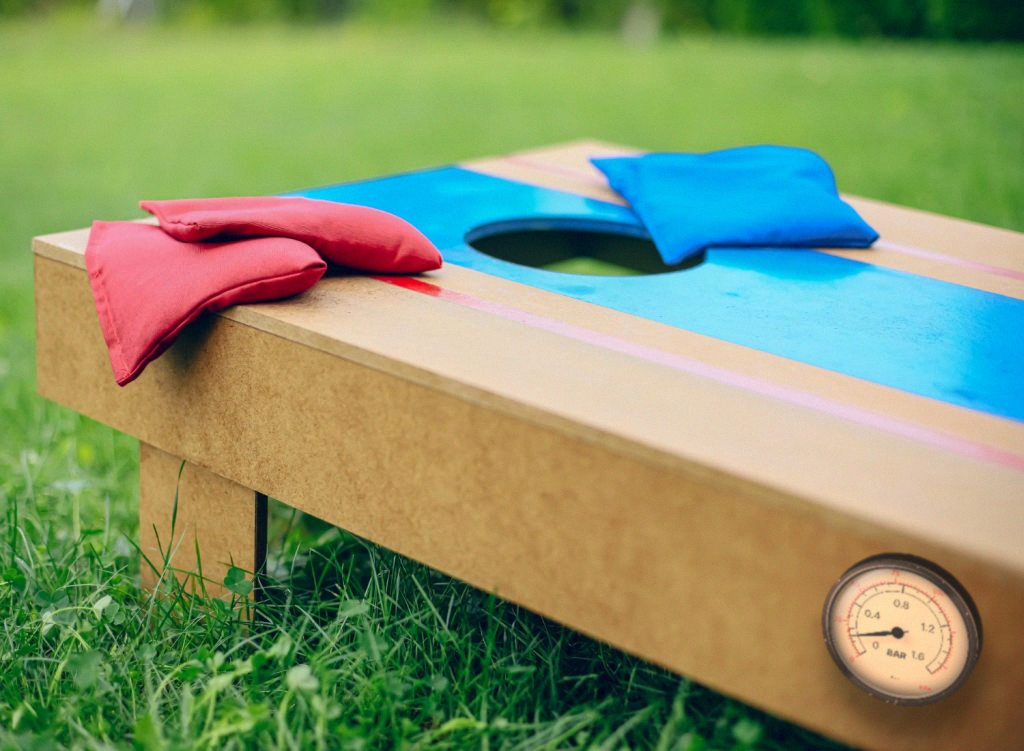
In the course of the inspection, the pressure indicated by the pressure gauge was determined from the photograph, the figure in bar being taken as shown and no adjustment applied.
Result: 0.15 bar
